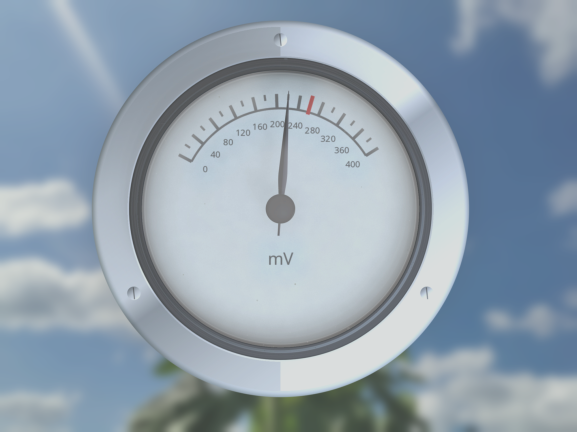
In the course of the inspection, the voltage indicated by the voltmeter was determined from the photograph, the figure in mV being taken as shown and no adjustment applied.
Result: 220 mV
